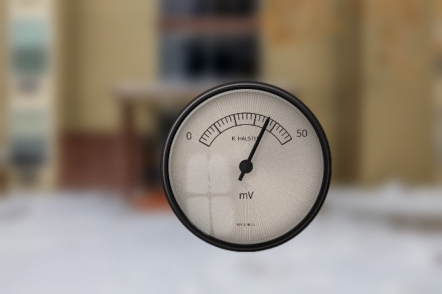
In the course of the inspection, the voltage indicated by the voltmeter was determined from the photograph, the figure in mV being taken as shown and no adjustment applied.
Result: 36 mV
